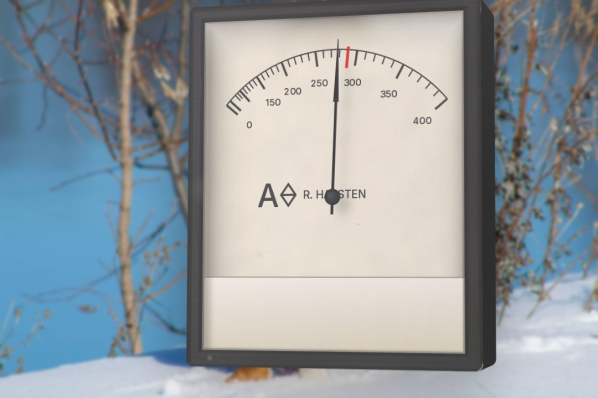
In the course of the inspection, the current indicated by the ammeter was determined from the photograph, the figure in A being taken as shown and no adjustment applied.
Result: 280 A
